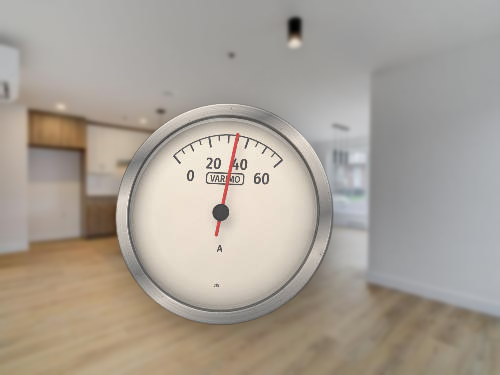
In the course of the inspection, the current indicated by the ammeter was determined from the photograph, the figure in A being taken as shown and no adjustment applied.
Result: 35 A
